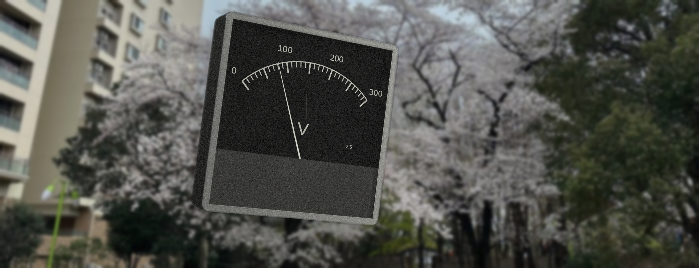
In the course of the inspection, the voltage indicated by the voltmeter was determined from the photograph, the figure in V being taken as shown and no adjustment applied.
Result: 80 V
